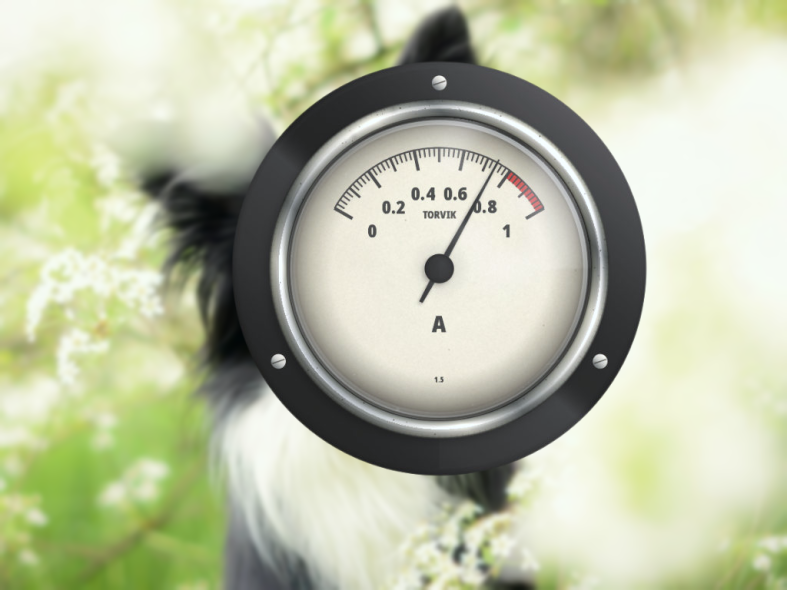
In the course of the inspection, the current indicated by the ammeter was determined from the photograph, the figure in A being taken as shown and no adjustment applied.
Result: 0.74 A
